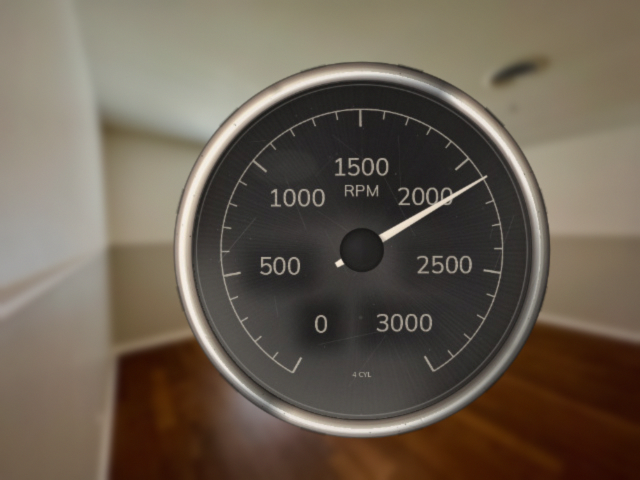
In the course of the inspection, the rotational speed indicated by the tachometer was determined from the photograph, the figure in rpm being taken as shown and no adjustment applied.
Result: 2100 rpm
